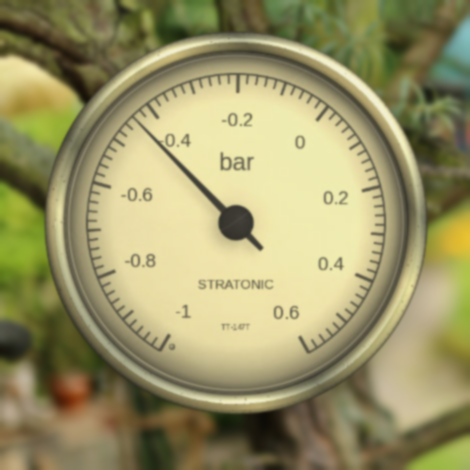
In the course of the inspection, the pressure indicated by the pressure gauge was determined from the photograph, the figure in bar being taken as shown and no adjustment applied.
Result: -0.44 bar
